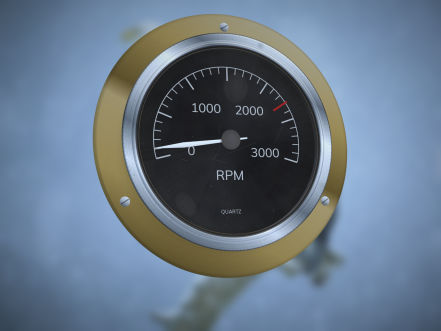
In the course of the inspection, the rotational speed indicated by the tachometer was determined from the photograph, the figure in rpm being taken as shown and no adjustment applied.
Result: 100 rpm
